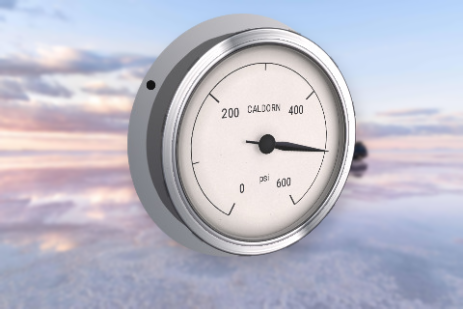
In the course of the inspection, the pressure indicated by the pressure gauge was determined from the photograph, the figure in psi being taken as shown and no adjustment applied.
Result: 500 psi
